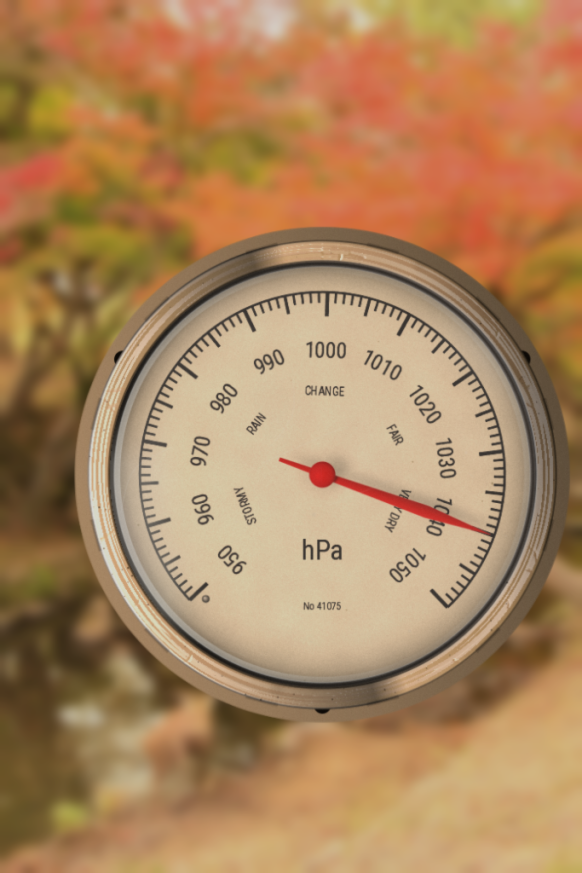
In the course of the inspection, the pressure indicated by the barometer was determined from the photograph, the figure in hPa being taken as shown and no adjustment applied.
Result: 1040 hPa
